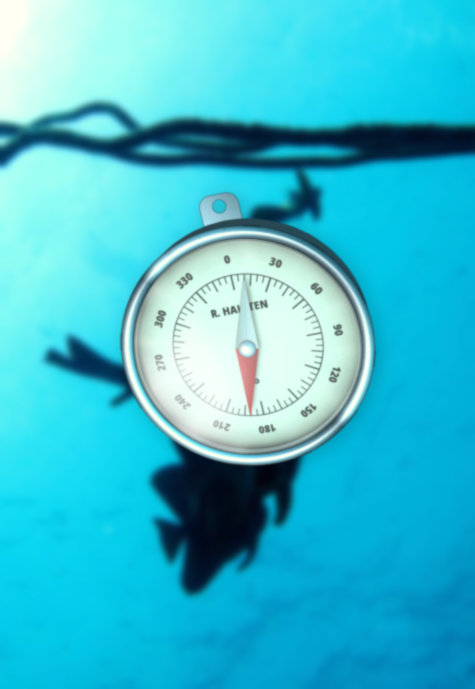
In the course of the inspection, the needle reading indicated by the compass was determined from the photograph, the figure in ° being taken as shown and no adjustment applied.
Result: 190 °
